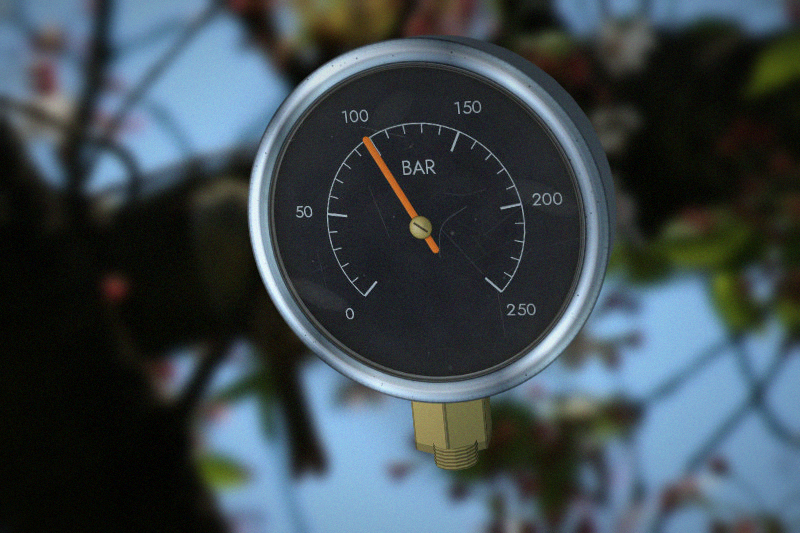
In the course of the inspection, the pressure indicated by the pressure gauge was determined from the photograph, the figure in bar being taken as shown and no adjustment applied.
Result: 100 bar
